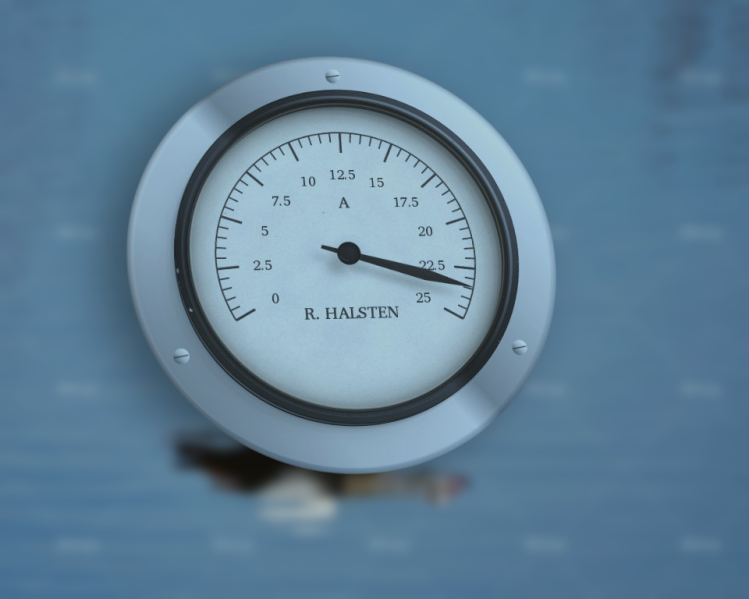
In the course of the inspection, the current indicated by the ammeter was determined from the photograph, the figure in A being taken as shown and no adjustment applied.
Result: 23.5 A
